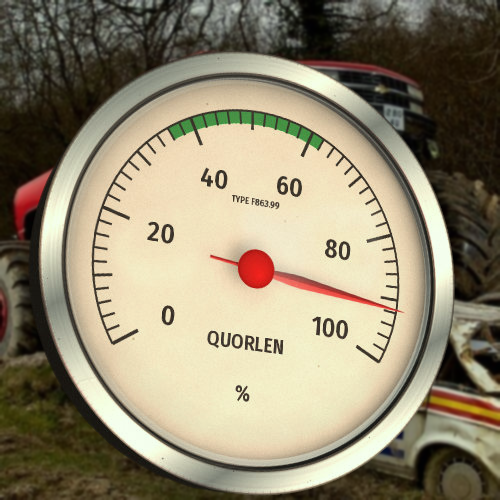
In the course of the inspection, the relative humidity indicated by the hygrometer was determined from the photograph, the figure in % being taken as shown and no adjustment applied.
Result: 92 %
